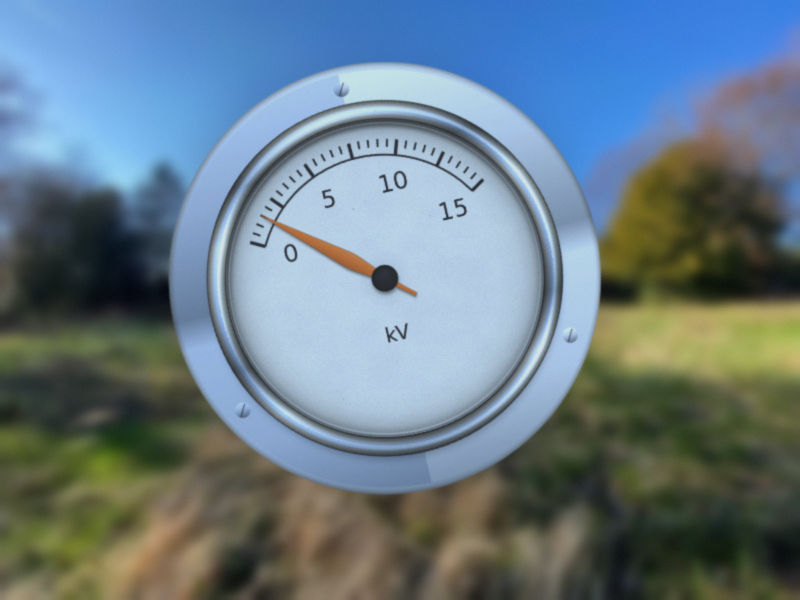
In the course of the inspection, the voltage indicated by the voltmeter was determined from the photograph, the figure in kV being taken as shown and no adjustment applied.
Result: 1.5 kV
